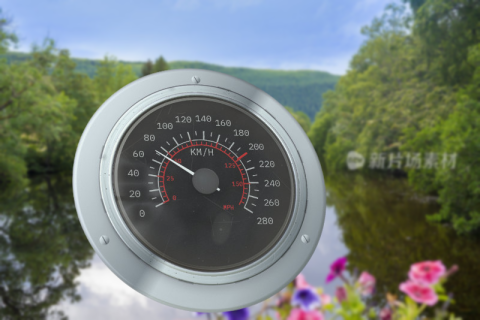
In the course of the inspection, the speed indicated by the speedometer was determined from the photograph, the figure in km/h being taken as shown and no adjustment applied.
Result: 70 km/h
